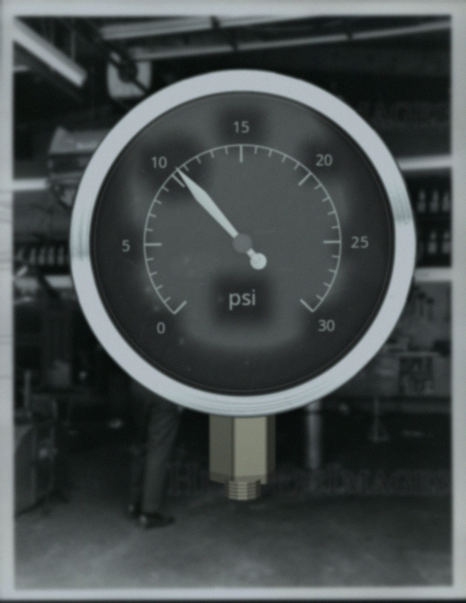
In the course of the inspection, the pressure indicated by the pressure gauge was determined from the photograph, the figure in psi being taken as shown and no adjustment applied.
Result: 10.5 psi
